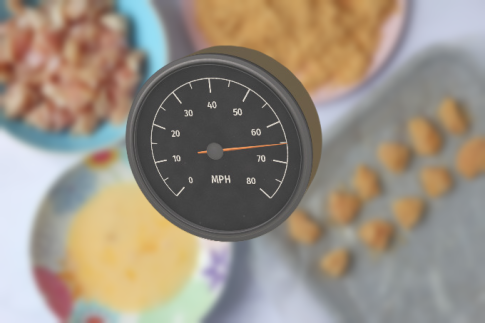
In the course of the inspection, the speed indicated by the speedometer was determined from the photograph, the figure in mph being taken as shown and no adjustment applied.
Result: 65 mph
